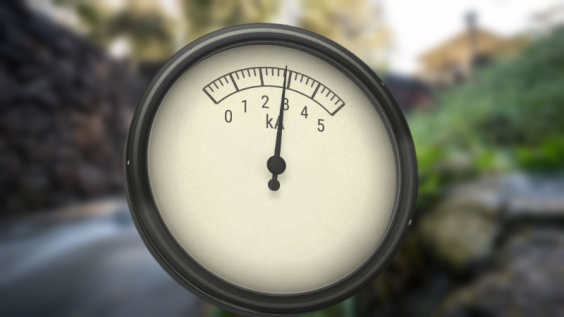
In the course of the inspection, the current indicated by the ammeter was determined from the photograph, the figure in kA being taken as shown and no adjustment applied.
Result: 2.8 kA
